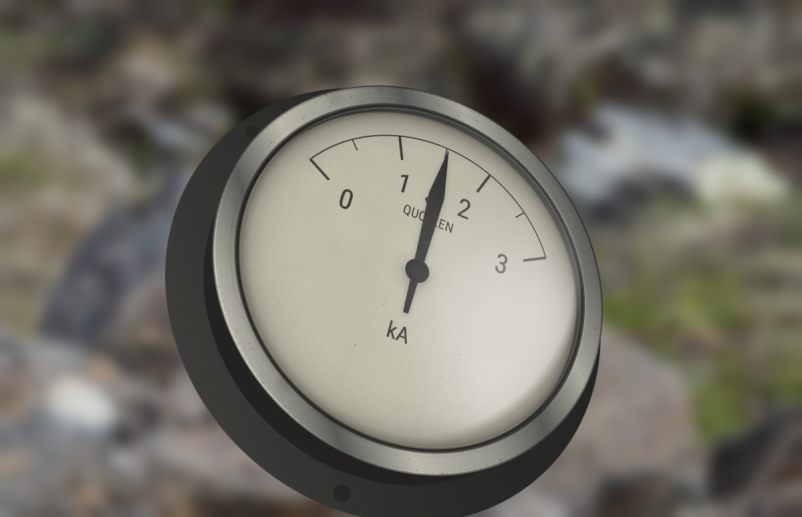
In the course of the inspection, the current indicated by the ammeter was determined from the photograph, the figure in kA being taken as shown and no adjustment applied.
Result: 1.5 kA
